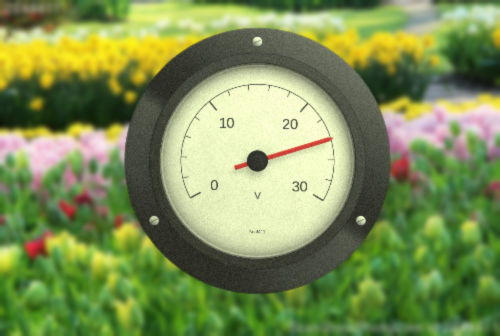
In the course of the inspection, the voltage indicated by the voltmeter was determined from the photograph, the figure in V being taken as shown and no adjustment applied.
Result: 24 V
